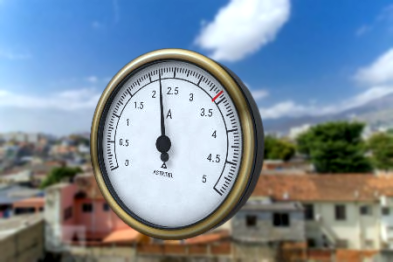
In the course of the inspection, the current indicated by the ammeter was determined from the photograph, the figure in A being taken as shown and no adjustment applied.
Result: 2.25 A
